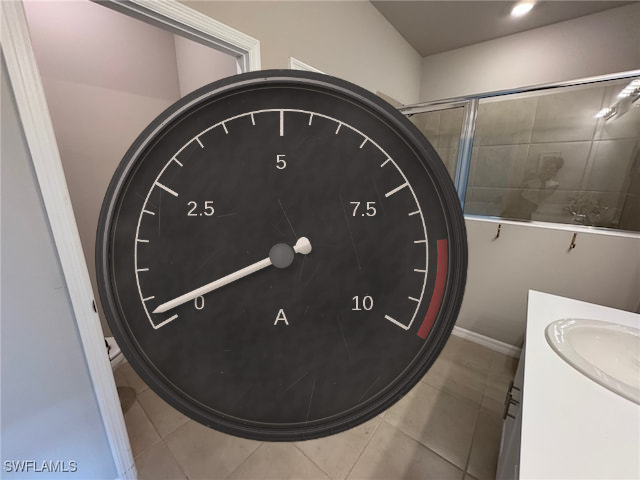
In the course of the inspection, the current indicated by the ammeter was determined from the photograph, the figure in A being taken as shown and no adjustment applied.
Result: 0.25 A
